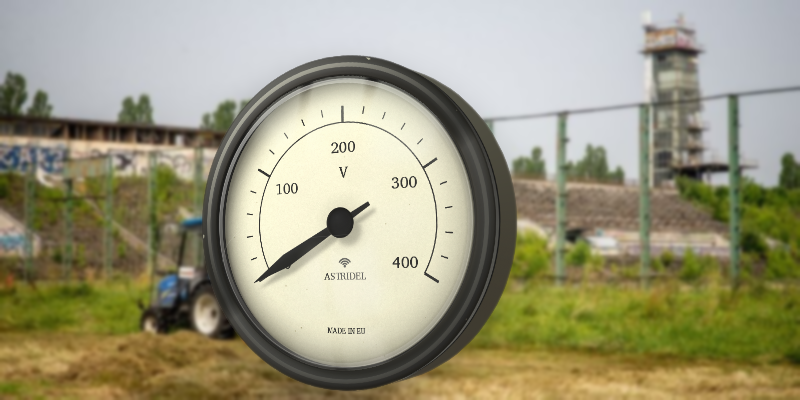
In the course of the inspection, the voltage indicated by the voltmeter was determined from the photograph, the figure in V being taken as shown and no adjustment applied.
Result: 0 V
